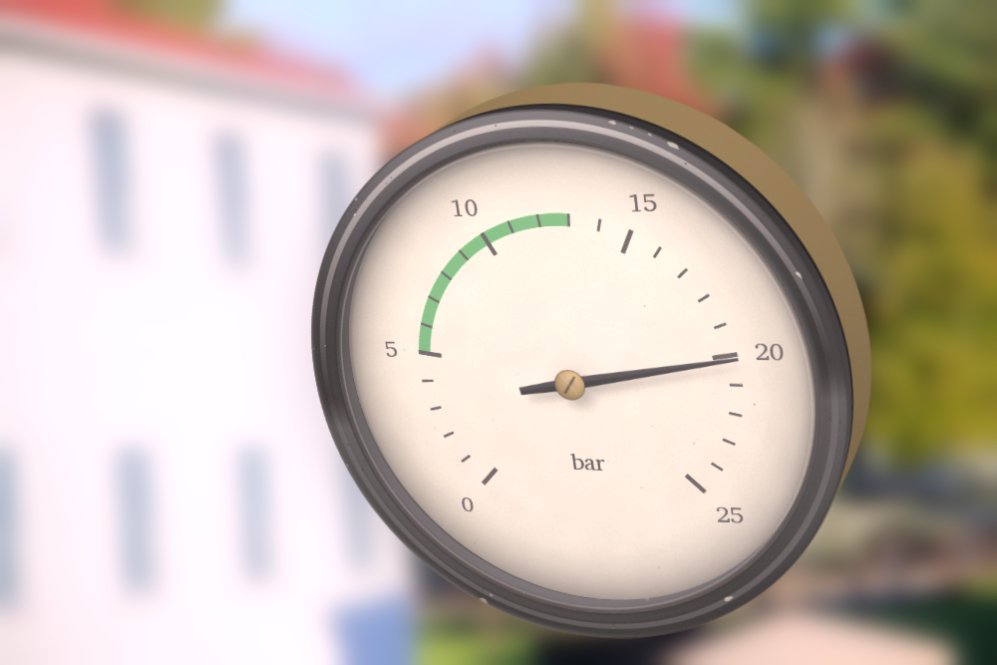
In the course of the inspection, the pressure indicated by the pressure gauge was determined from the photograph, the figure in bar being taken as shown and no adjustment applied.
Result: 20 bar
